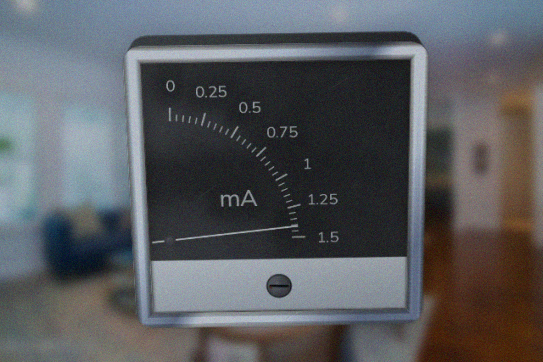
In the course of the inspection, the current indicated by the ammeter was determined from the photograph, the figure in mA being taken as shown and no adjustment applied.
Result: 1.4 mA
